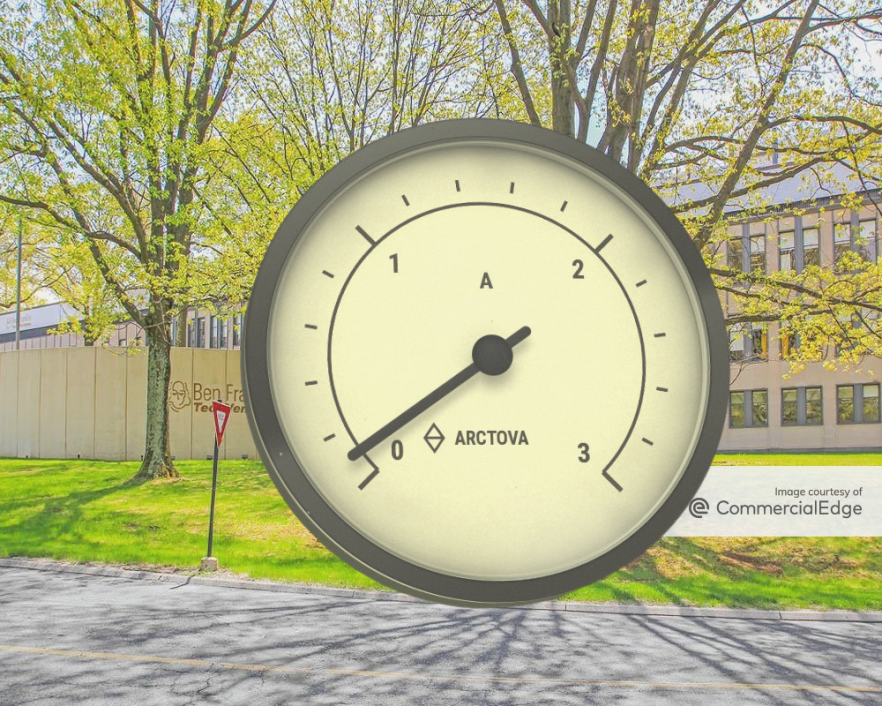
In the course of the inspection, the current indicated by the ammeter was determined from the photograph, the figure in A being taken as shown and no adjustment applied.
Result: 0.1 A
